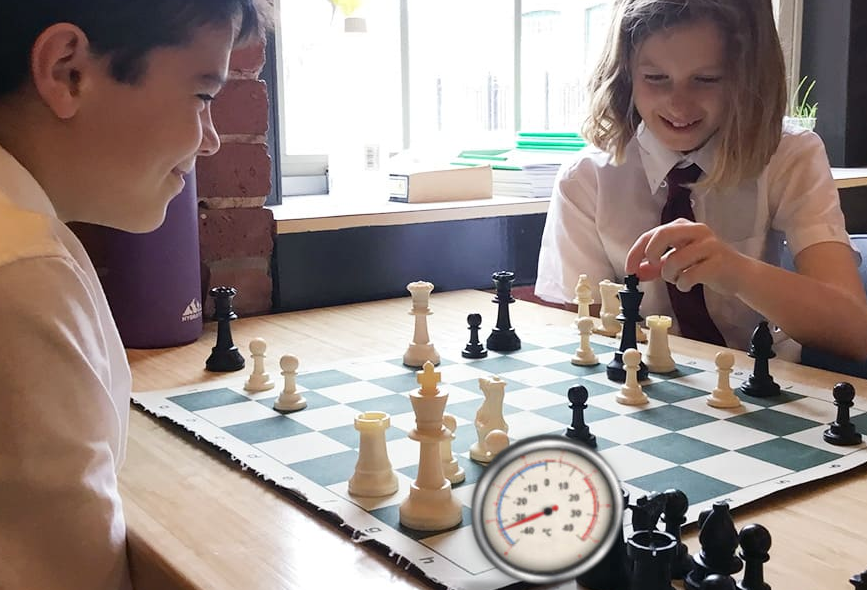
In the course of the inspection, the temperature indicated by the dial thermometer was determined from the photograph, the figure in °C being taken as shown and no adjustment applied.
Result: -32.5 °C
